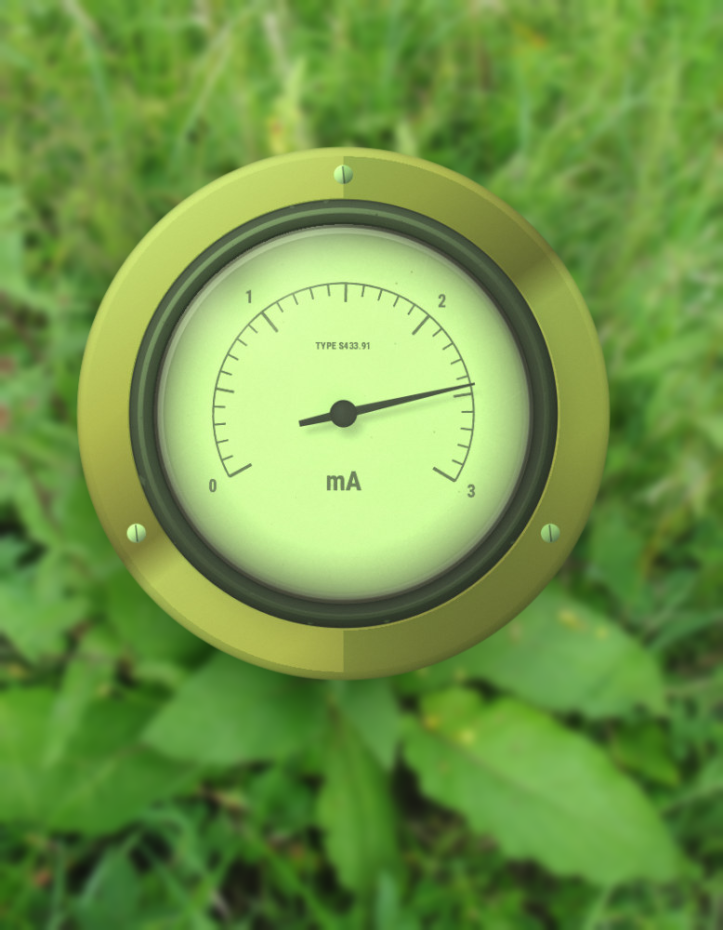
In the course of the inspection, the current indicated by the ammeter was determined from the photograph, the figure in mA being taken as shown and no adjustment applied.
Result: 2.45 mA
